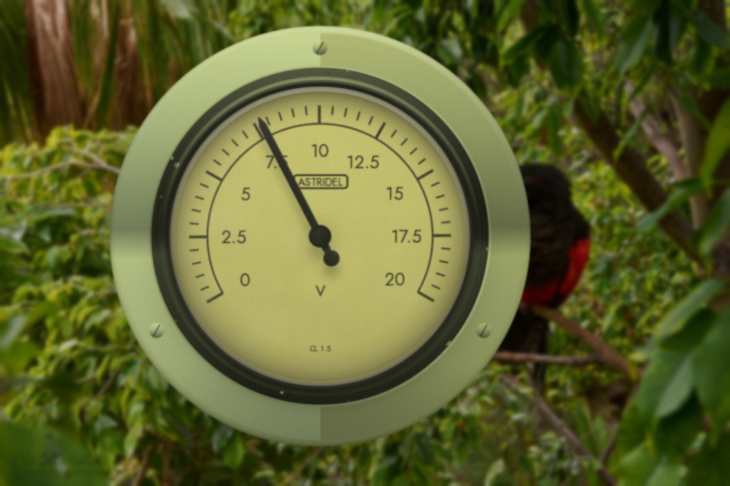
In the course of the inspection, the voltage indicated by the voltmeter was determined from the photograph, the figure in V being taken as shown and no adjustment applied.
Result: 7.75 V
